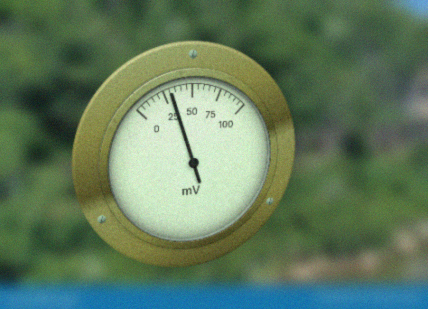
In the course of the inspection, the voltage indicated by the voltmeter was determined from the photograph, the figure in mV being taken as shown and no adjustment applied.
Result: 30 mV
